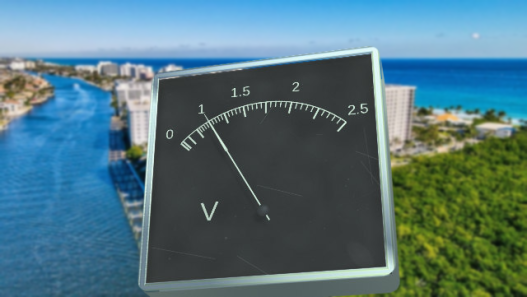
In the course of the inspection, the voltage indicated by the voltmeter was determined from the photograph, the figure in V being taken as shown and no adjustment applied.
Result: 1 V
